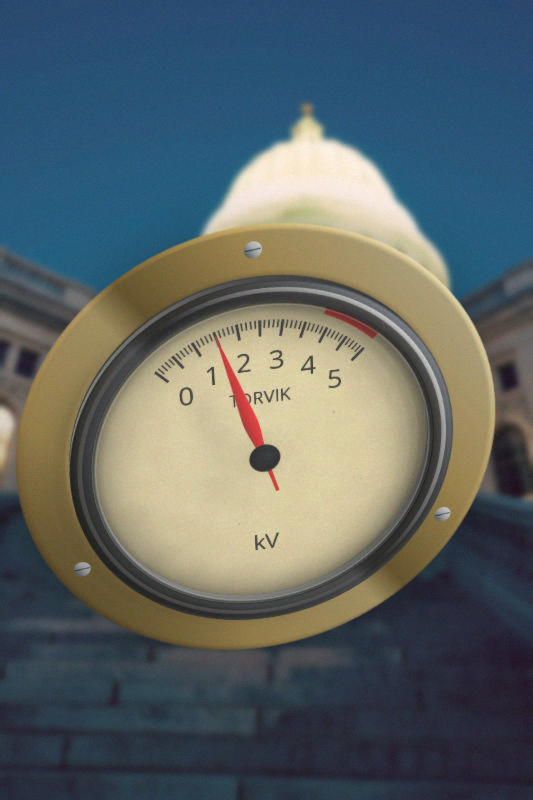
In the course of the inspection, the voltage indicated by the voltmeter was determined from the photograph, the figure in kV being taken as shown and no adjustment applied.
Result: 1.5 kV
